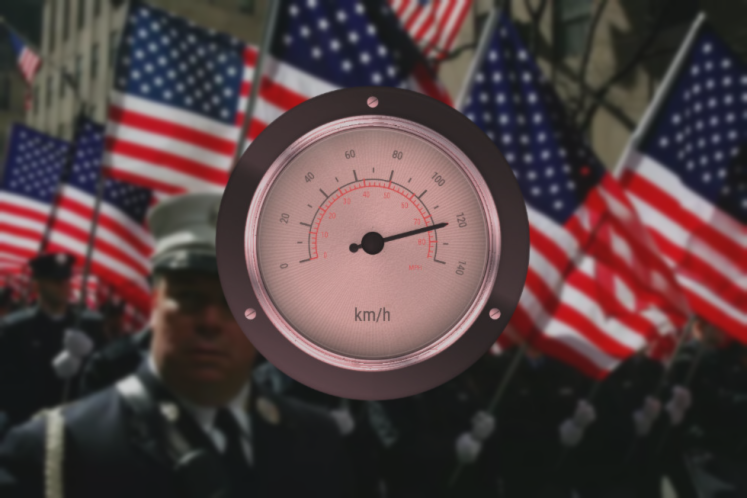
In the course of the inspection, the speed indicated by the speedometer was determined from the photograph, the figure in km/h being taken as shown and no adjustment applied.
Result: 120 km/h
